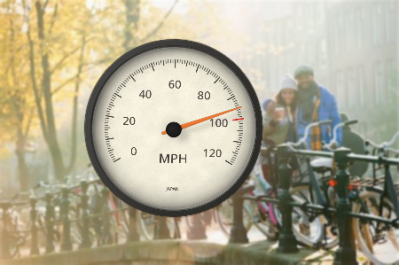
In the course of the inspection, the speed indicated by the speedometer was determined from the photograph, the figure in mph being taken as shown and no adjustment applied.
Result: 95 mph
